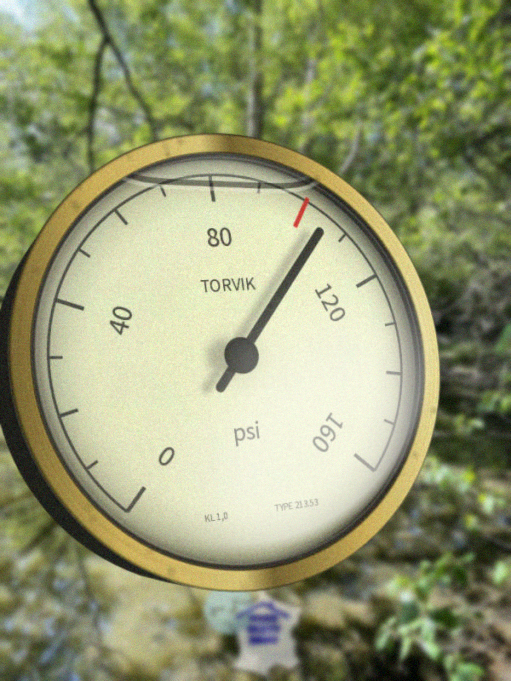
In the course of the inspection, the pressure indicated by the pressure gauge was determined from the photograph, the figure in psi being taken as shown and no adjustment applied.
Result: 105 psi
